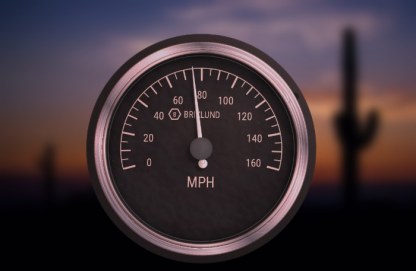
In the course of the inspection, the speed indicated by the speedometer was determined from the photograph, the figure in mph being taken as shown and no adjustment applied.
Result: 75 mph
